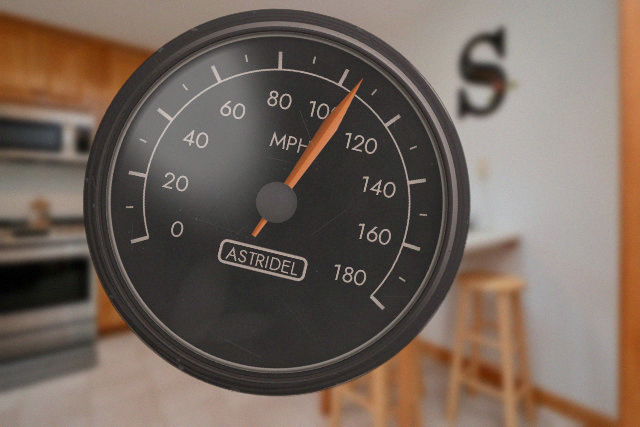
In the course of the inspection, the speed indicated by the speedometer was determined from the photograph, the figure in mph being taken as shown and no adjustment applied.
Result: 105 mph
